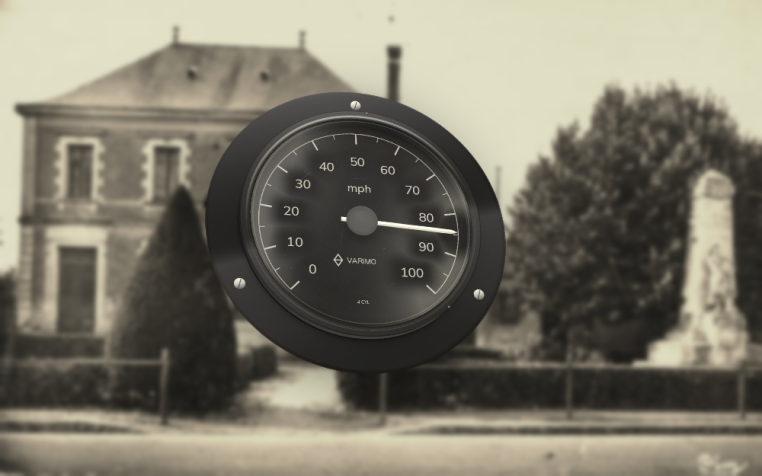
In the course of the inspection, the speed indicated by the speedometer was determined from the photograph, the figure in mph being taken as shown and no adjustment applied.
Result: 85 mph
